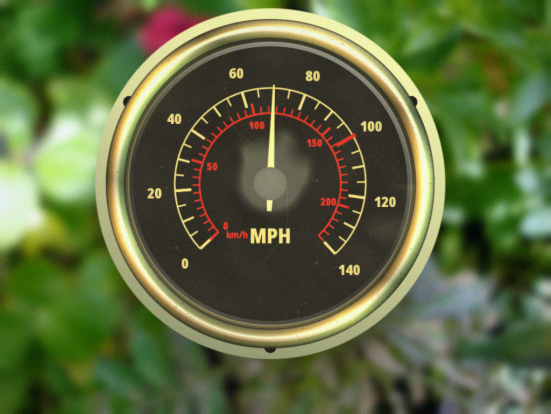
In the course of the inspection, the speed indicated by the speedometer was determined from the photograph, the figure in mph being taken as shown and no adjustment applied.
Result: 70 mph
